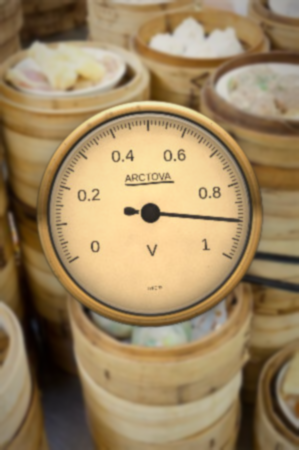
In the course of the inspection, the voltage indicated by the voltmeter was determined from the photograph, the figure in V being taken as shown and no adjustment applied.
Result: 0.9 V
